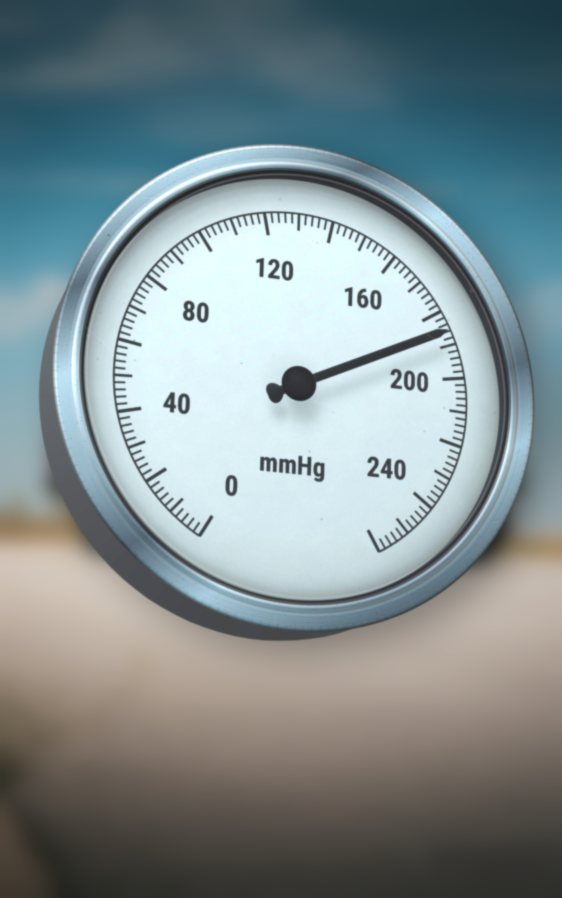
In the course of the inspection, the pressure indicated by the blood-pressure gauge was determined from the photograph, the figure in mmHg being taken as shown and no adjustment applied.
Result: 186 mmHg
